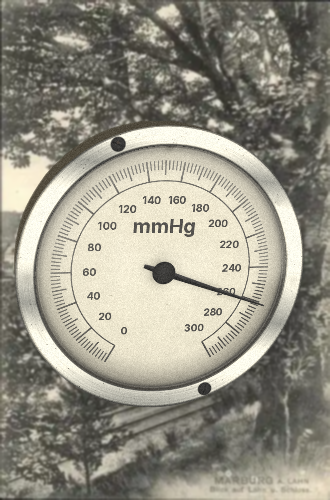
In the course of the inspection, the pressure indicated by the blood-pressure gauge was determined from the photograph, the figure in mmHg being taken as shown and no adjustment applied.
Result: 260 mmHg
